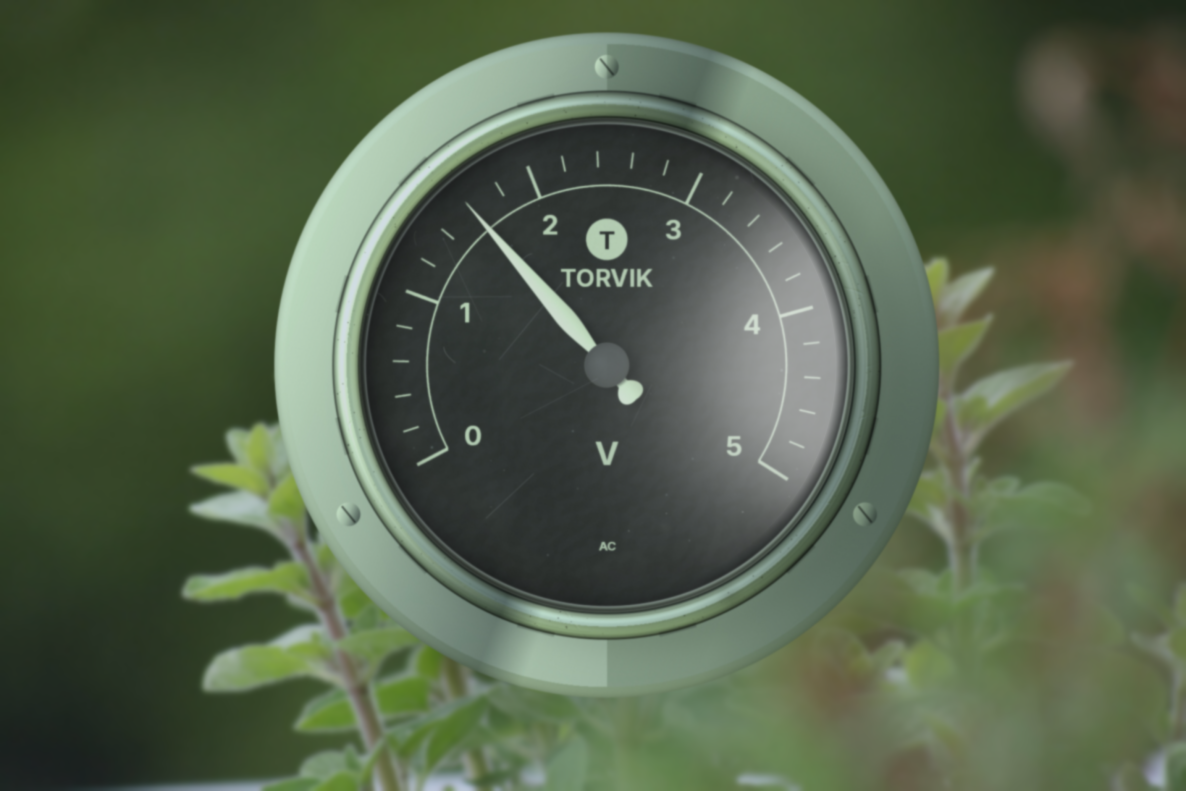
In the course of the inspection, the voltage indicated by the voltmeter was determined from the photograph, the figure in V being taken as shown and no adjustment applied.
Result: 1.6 V
